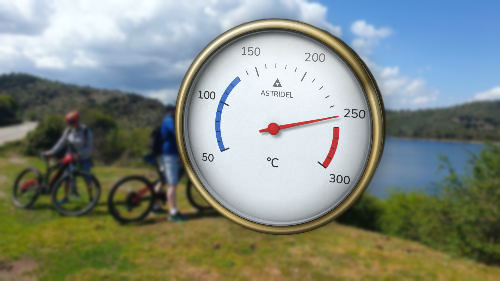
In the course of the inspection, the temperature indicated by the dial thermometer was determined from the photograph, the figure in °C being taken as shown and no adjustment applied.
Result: 250 °C
